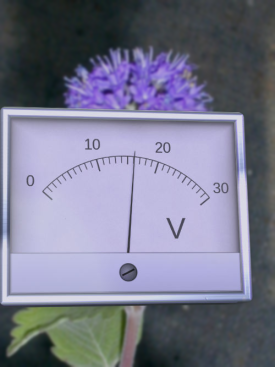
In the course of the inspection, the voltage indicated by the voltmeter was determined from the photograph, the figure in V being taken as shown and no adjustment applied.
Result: 16 V
